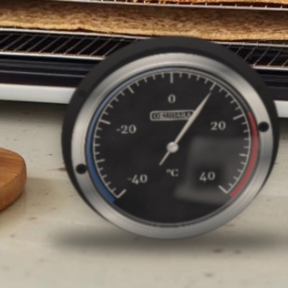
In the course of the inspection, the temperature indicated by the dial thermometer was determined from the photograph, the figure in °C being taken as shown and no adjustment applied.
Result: 10 °C
